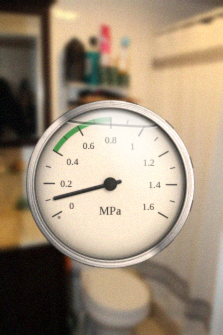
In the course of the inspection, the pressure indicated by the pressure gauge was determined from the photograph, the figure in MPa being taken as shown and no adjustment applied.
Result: 0.1 MPa
